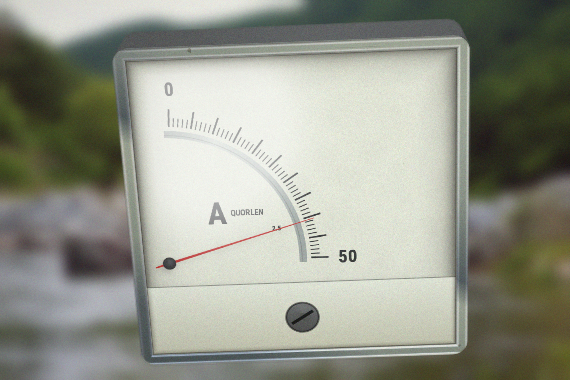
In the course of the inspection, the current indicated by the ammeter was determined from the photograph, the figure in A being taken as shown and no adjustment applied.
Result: 40 A
